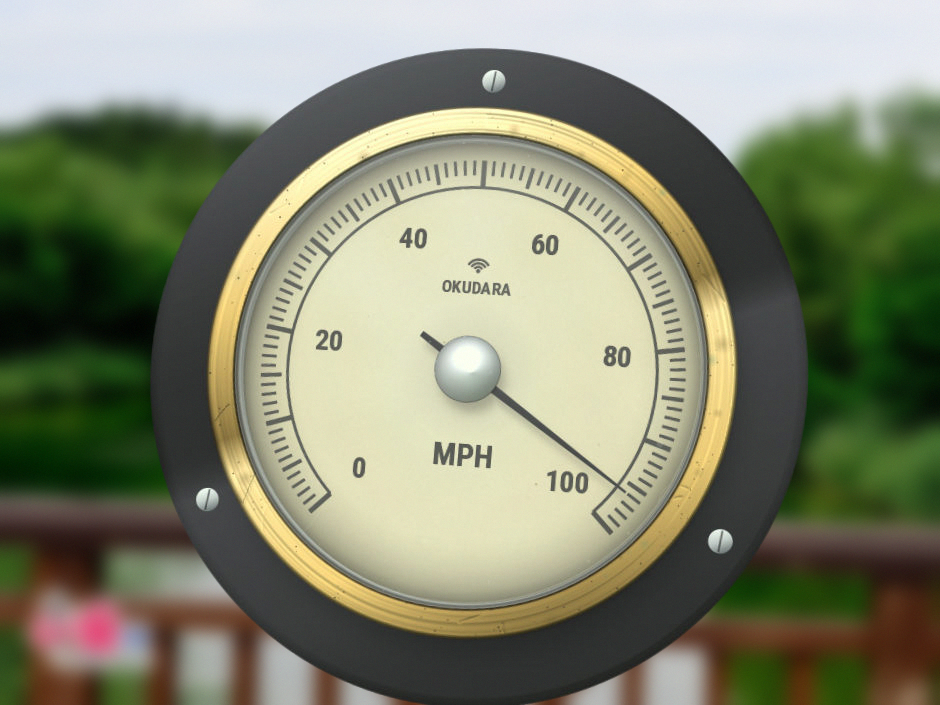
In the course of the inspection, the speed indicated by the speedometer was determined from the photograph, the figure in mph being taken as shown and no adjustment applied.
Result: 96 mph
